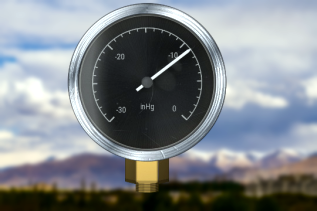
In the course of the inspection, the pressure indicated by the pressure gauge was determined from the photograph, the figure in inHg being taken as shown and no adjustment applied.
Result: -9 inHg
